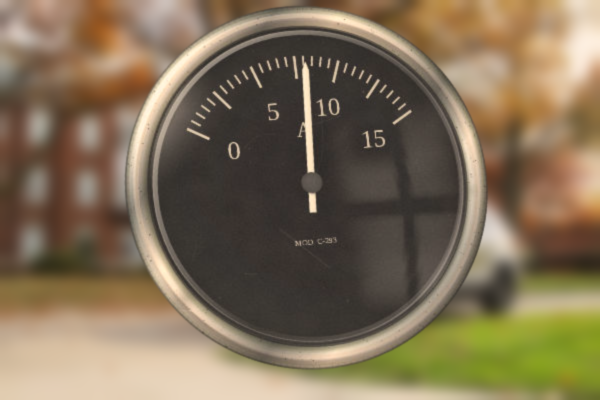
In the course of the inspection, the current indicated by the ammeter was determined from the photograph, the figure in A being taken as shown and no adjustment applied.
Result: 8 A
